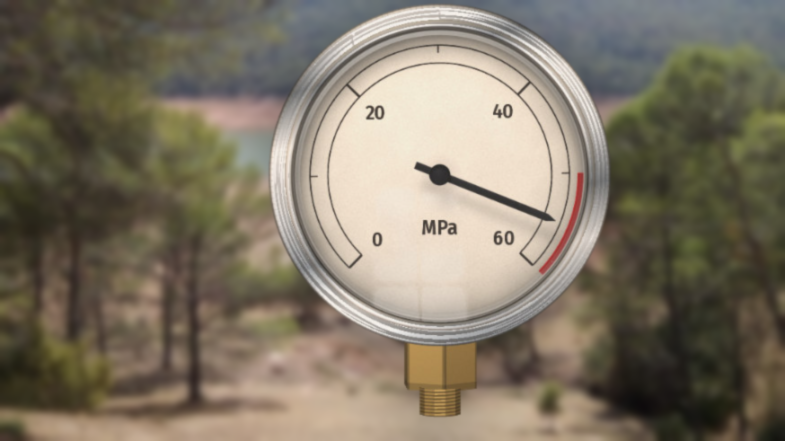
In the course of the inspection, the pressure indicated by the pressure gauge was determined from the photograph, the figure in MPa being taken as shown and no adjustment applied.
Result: 55 MPa
